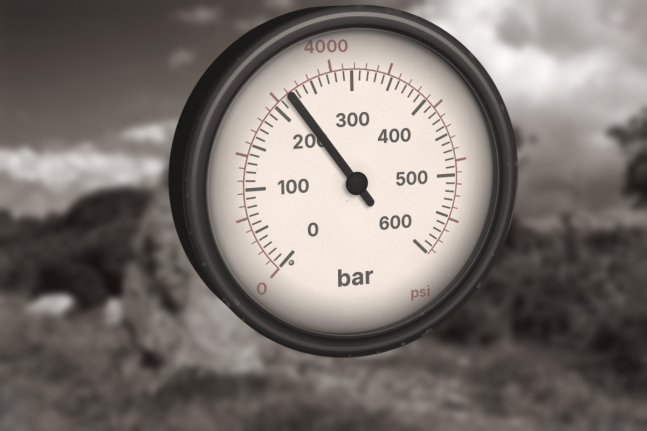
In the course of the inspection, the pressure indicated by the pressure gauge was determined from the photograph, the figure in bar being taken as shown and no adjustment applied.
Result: 220 bar
